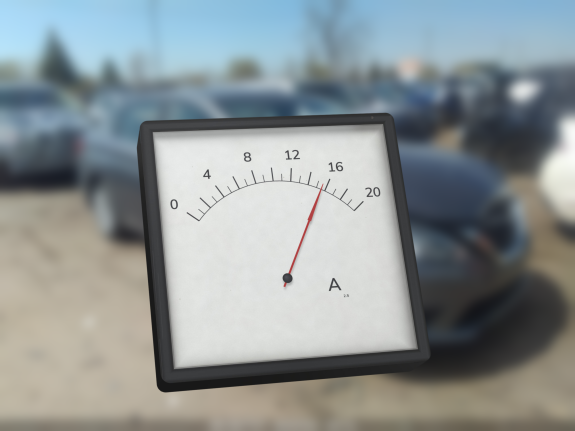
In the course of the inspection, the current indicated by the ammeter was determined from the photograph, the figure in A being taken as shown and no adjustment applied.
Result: 15.5 A
